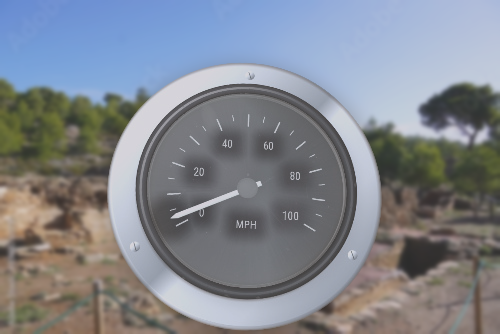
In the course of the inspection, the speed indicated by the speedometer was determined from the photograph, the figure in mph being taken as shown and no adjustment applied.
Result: 2.5 mph
